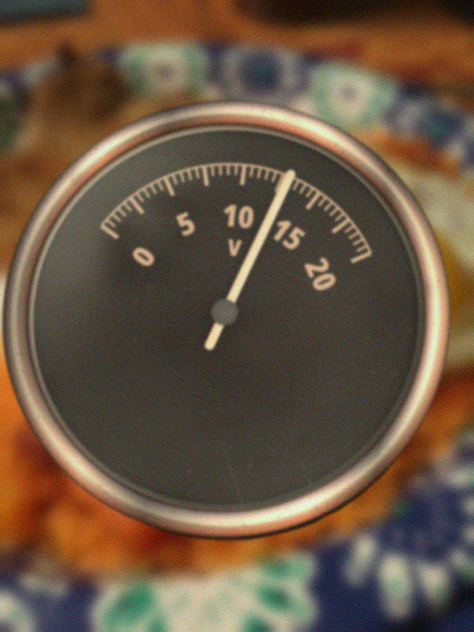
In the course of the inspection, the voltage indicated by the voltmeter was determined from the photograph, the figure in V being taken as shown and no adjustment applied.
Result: 13 V
